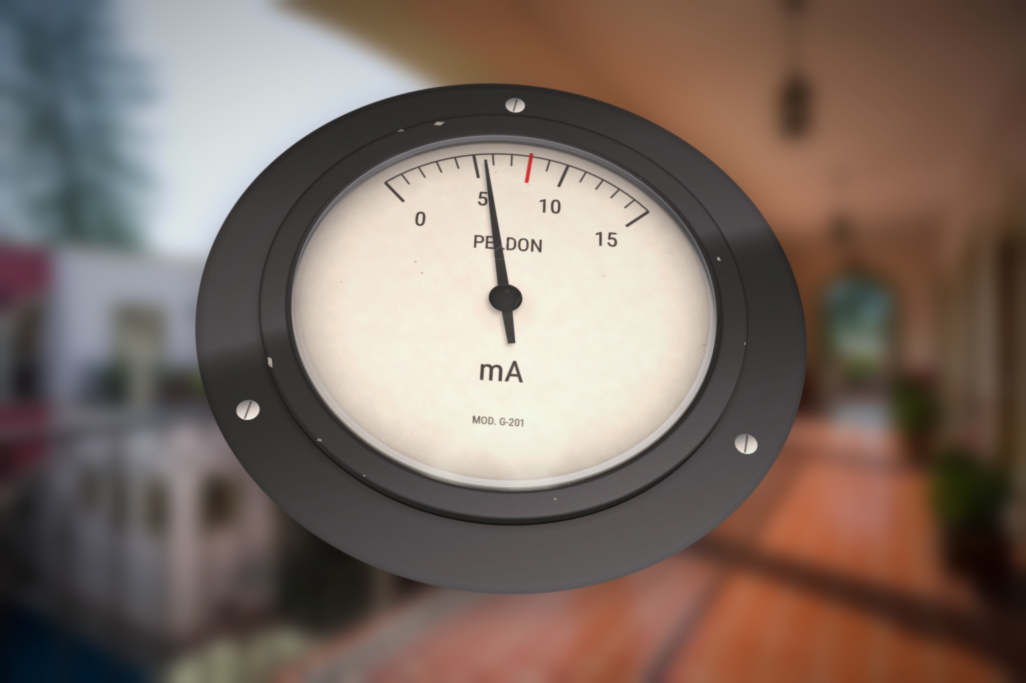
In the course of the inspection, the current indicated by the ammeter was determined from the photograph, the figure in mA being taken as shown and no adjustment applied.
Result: 5.5 mA
